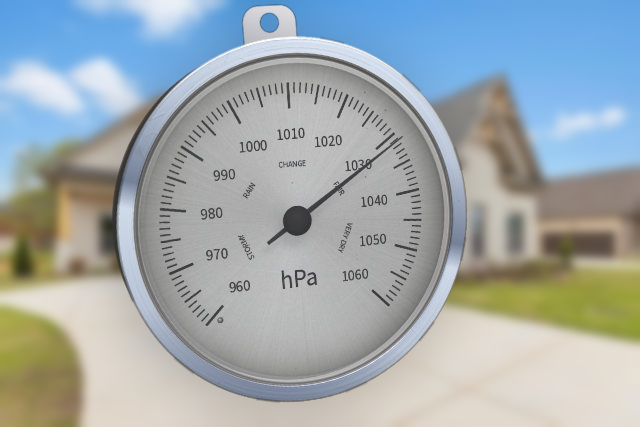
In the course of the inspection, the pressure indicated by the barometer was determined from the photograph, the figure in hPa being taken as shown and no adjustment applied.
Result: 1031 hPa
